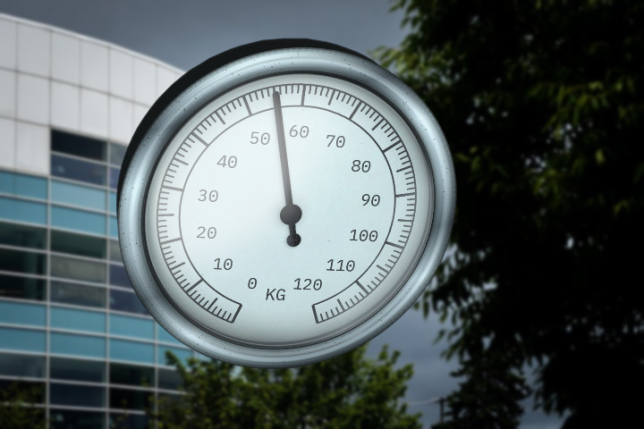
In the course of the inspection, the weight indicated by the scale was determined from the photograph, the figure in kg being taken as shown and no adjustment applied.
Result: 55 kg
